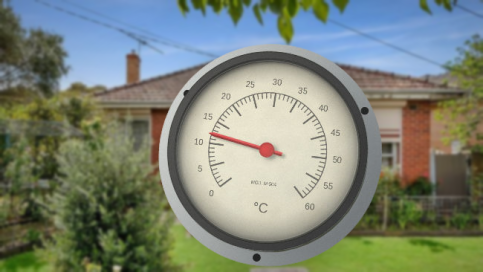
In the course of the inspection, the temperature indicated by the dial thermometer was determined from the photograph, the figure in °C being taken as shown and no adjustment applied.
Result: 12 °C
